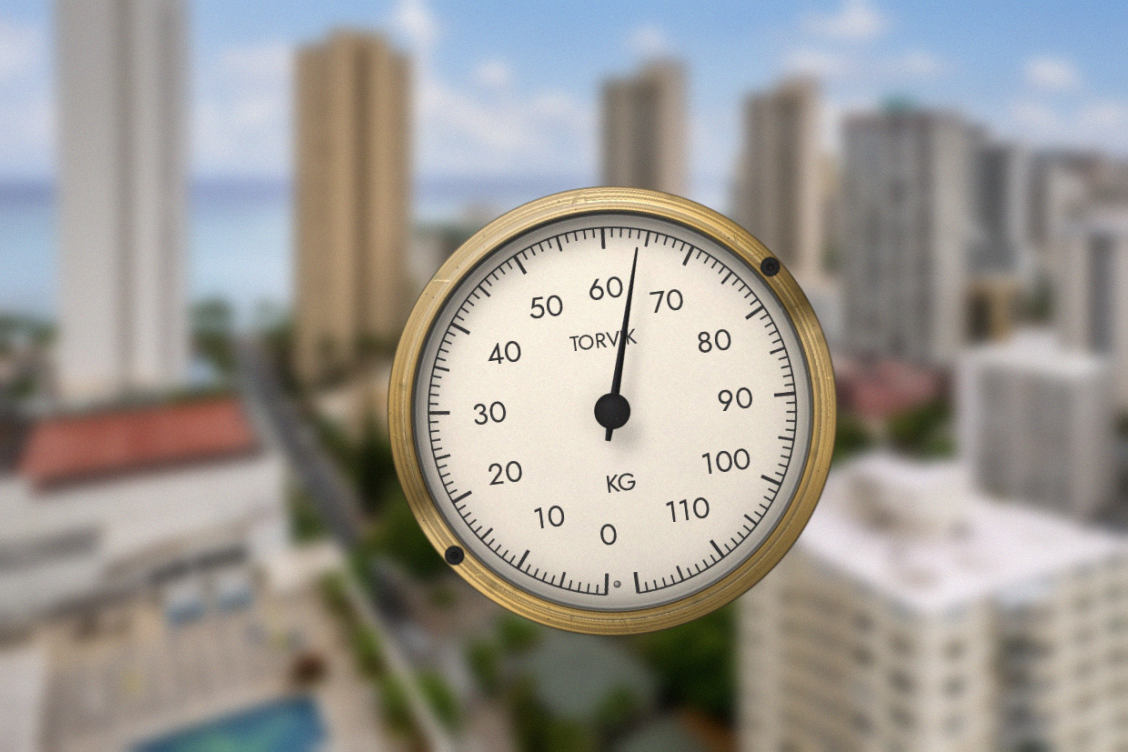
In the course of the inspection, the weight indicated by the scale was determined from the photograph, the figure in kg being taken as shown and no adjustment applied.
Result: 64 kg
